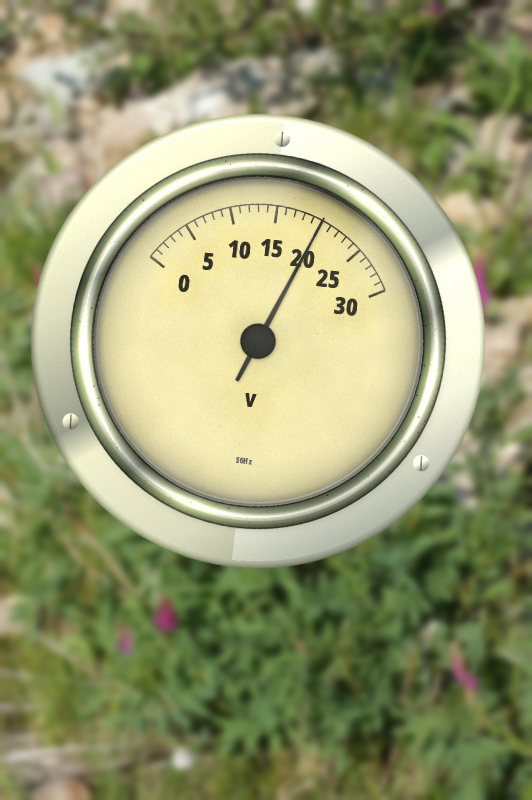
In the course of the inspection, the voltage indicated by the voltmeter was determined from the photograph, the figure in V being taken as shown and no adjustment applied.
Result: 20 V
